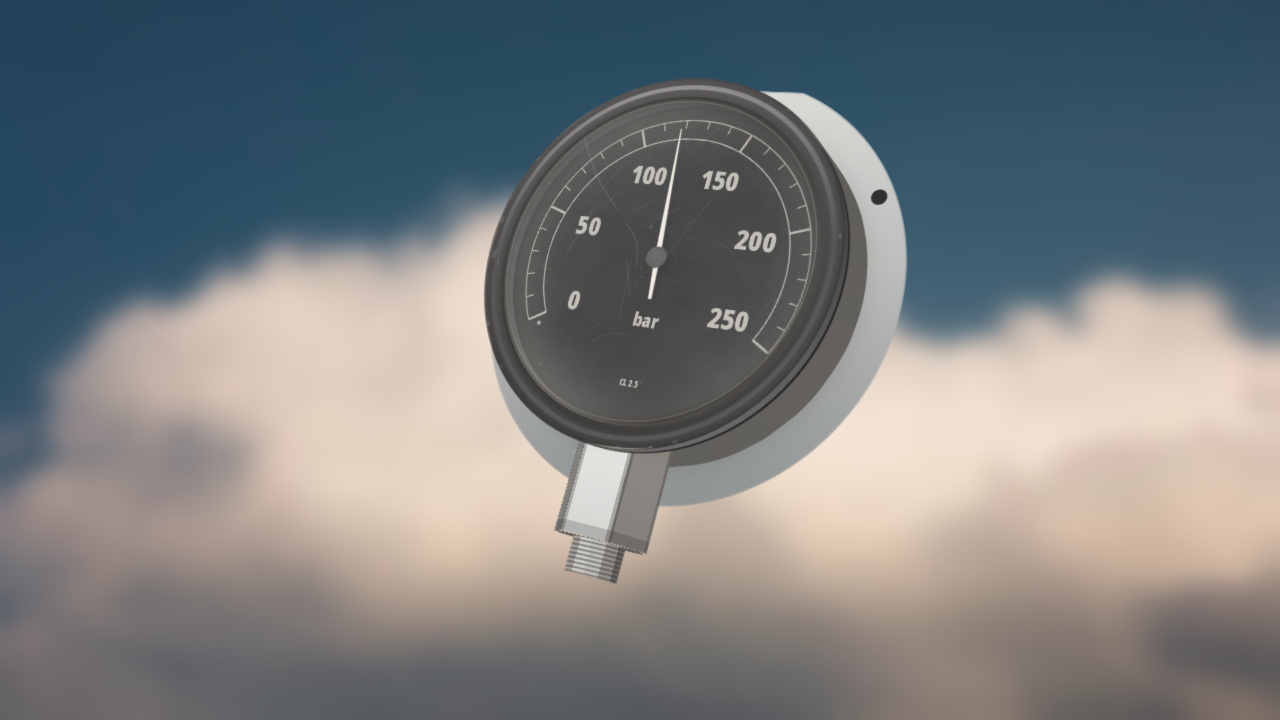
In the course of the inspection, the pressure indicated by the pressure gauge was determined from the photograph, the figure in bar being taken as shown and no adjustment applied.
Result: 120 bar
